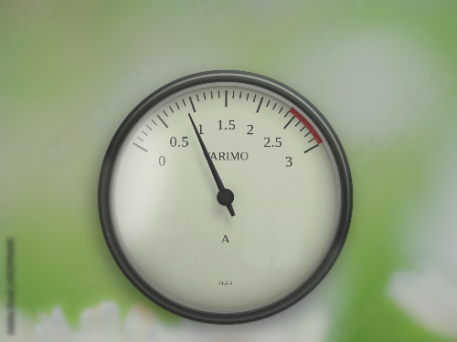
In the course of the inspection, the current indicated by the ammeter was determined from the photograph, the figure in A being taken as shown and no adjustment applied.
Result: 0.9 A
